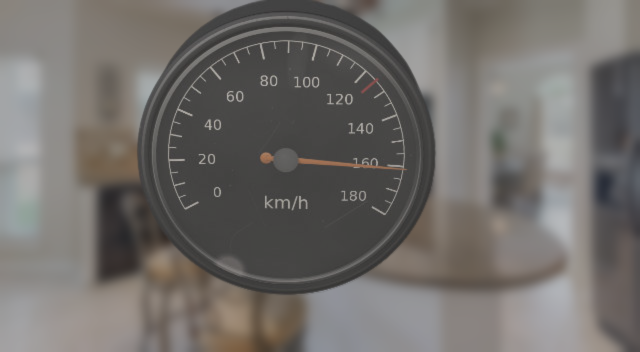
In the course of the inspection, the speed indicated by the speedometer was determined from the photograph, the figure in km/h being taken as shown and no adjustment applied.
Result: 160 km/h
